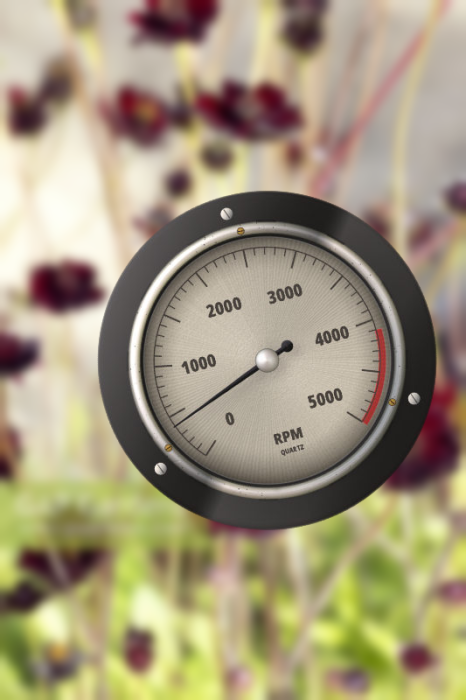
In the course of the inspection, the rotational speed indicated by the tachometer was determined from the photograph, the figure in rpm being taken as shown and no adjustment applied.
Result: 400 rpm
